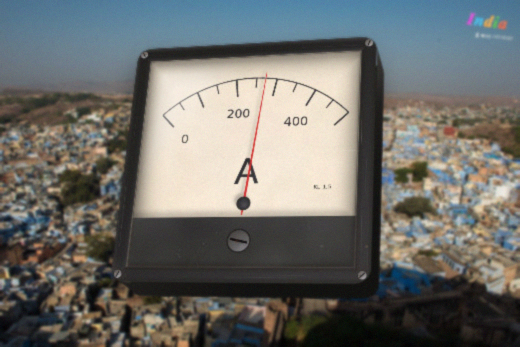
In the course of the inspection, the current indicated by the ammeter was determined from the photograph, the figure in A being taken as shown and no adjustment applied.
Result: 275 A
